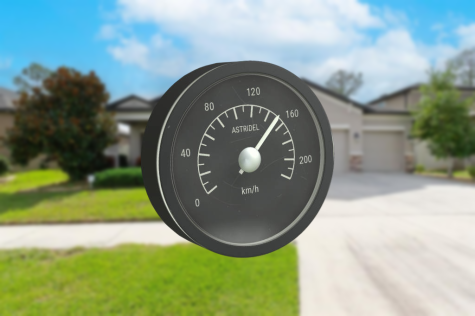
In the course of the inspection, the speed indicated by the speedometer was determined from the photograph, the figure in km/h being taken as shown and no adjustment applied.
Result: 150 km/h
